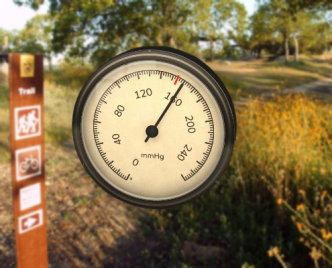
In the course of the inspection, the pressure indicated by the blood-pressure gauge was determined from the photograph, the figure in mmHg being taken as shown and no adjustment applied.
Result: 160 mmHg
